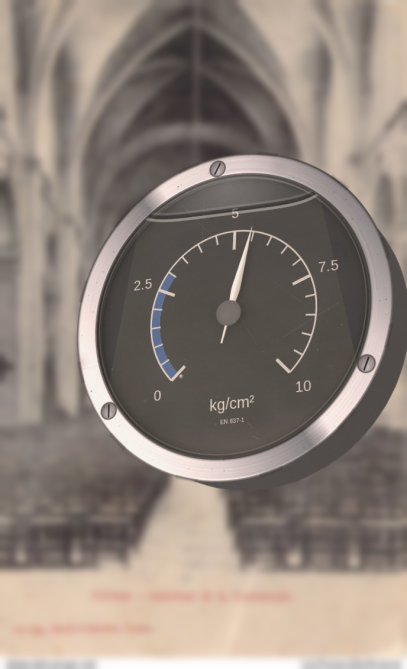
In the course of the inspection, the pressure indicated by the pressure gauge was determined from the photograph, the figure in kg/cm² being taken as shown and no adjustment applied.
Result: 5.5 kg/cm²
